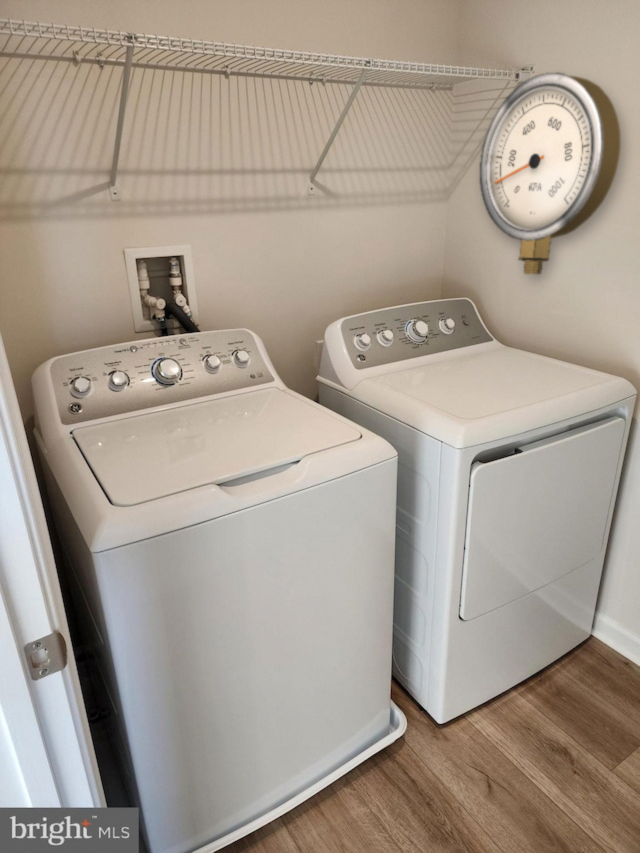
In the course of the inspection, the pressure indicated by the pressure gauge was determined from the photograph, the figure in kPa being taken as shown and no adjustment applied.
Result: 100 kPa
